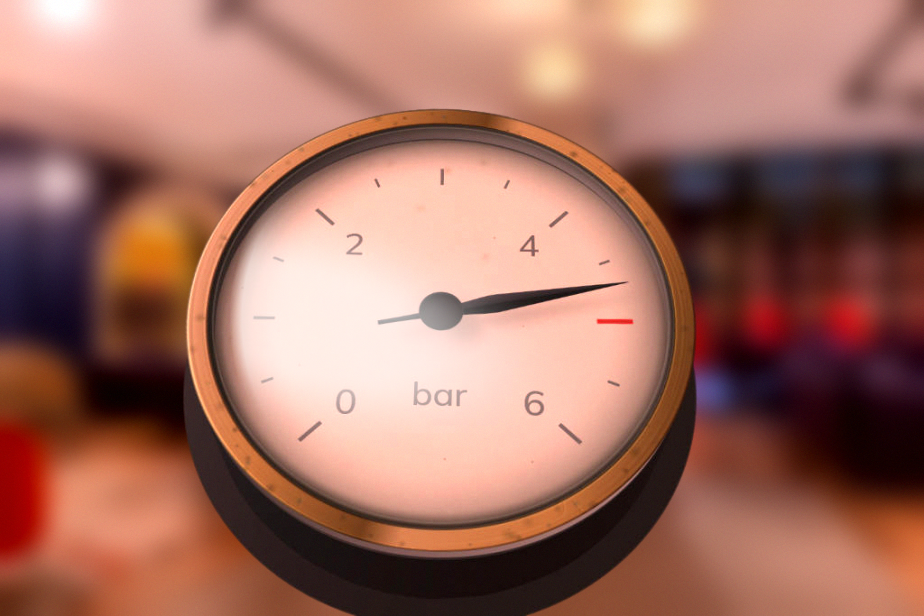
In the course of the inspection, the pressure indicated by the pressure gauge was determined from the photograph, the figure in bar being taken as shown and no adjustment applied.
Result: 4.75 bar
